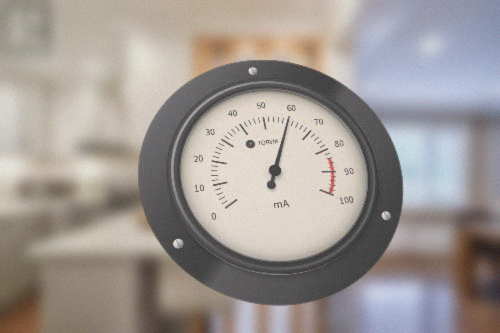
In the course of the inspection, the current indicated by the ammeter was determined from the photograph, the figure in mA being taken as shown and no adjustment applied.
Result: 60 mA
